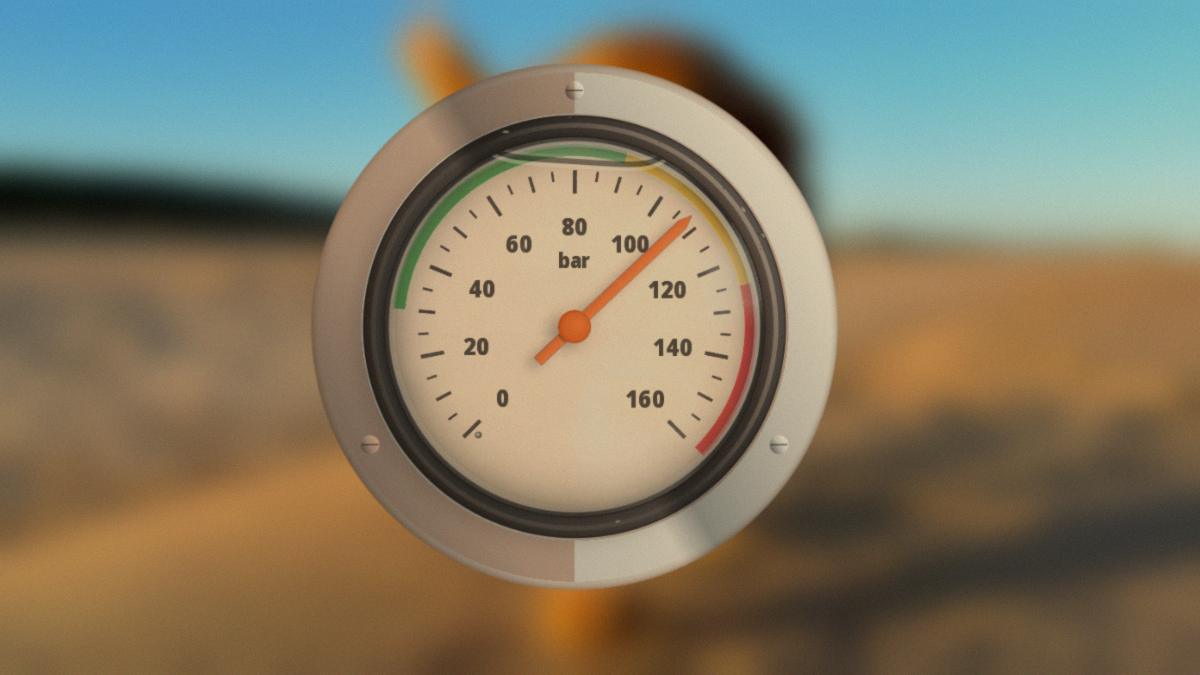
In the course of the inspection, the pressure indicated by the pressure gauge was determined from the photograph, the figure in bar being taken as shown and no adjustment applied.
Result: 107.5 bar
